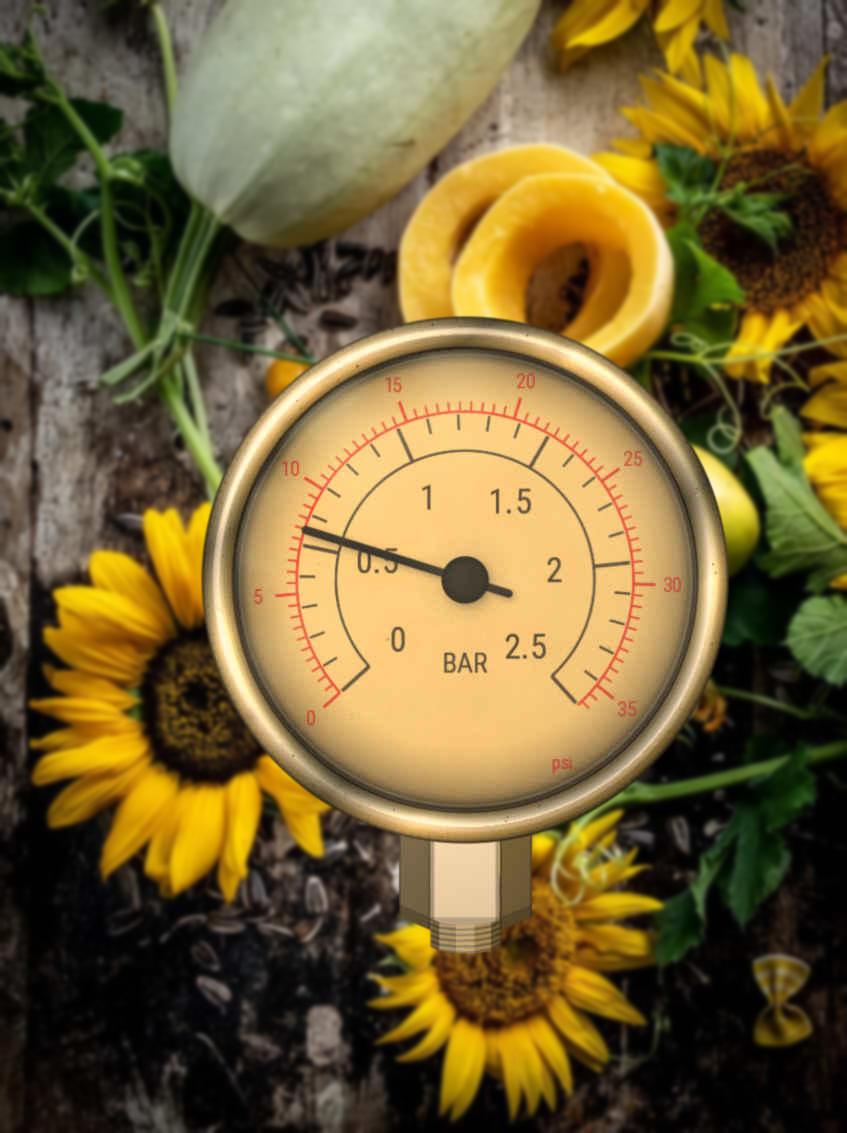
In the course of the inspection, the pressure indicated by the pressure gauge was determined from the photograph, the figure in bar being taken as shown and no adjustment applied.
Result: 0.55 bar
